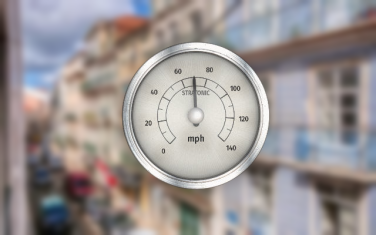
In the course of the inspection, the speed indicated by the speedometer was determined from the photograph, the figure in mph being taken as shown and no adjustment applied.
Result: 70 mph
